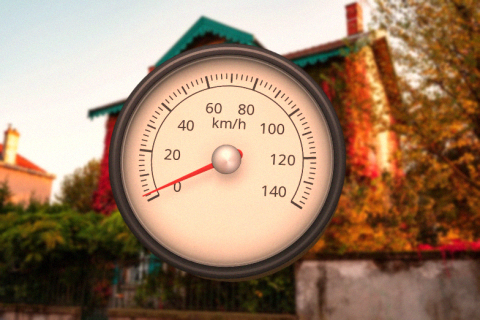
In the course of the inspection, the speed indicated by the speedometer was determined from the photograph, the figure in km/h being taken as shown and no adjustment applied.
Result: 2 km/h
